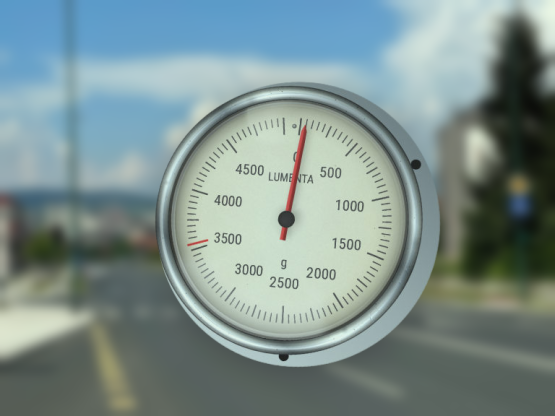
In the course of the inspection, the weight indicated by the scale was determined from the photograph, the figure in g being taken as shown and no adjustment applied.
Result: 50 g
